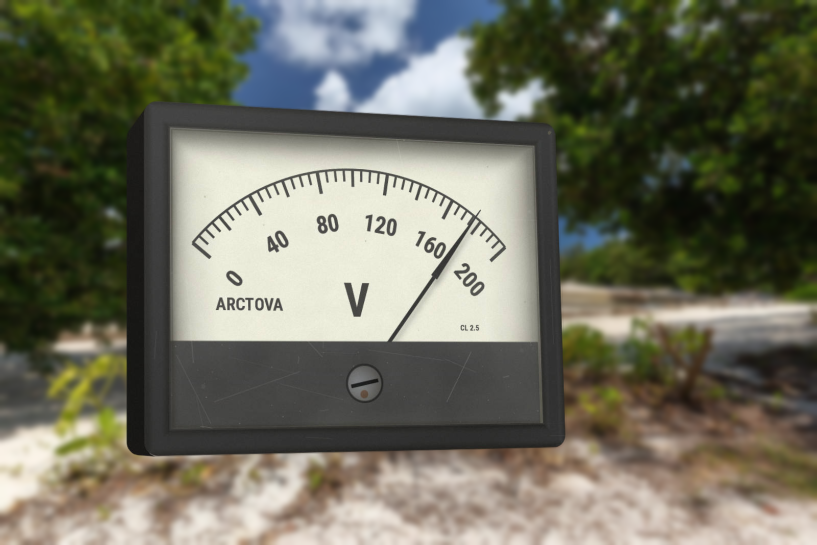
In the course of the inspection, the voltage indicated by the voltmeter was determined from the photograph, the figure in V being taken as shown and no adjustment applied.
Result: 175 V
